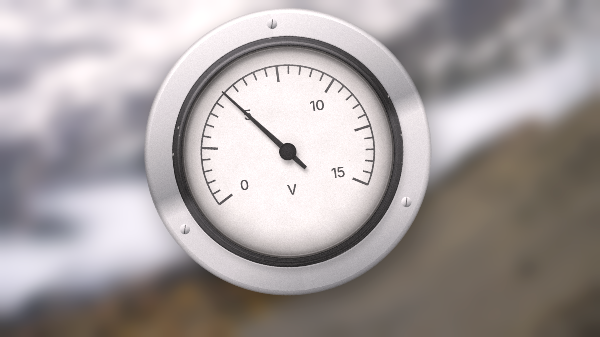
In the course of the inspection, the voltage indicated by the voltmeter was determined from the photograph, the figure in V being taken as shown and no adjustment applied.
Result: 5 V
